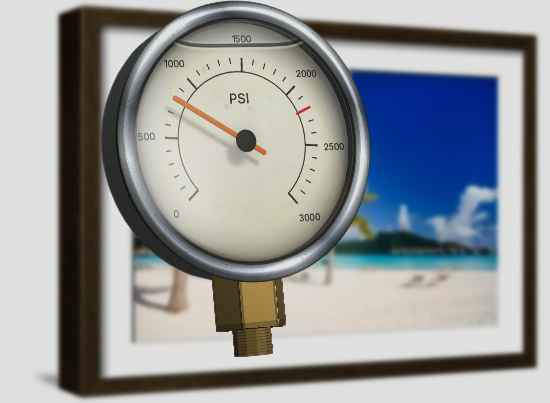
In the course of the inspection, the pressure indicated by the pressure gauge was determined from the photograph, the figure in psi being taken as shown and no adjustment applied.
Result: 800 psi
